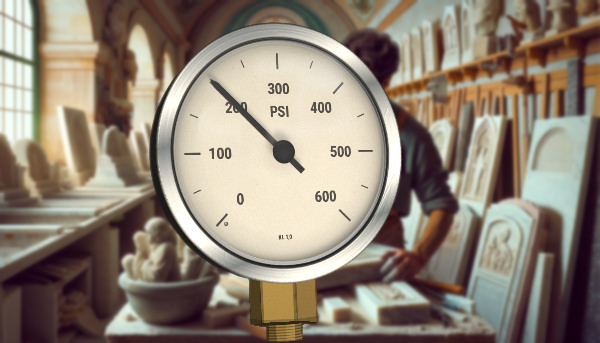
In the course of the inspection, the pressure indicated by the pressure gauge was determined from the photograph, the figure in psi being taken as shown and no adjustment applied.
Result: 200 psi
